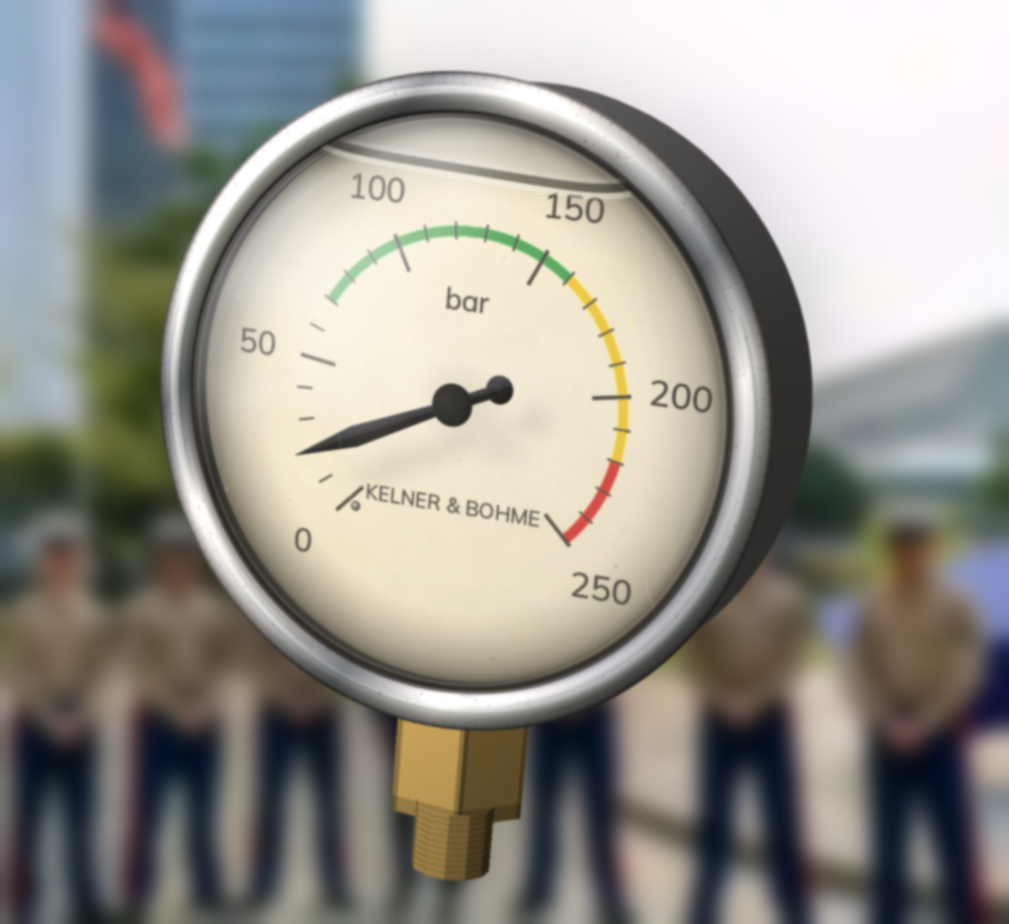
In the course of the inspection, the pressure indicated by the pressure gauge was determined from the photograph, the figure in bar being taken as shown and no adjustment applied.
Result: 20 bar
